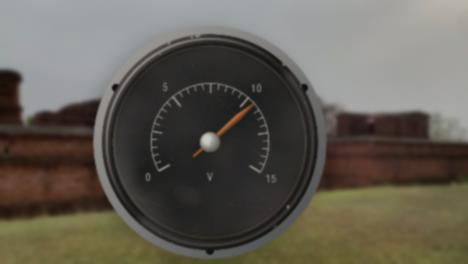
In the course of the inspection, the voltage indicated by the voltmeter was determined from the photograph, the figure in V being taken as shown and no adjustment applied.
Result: 10.5 V
